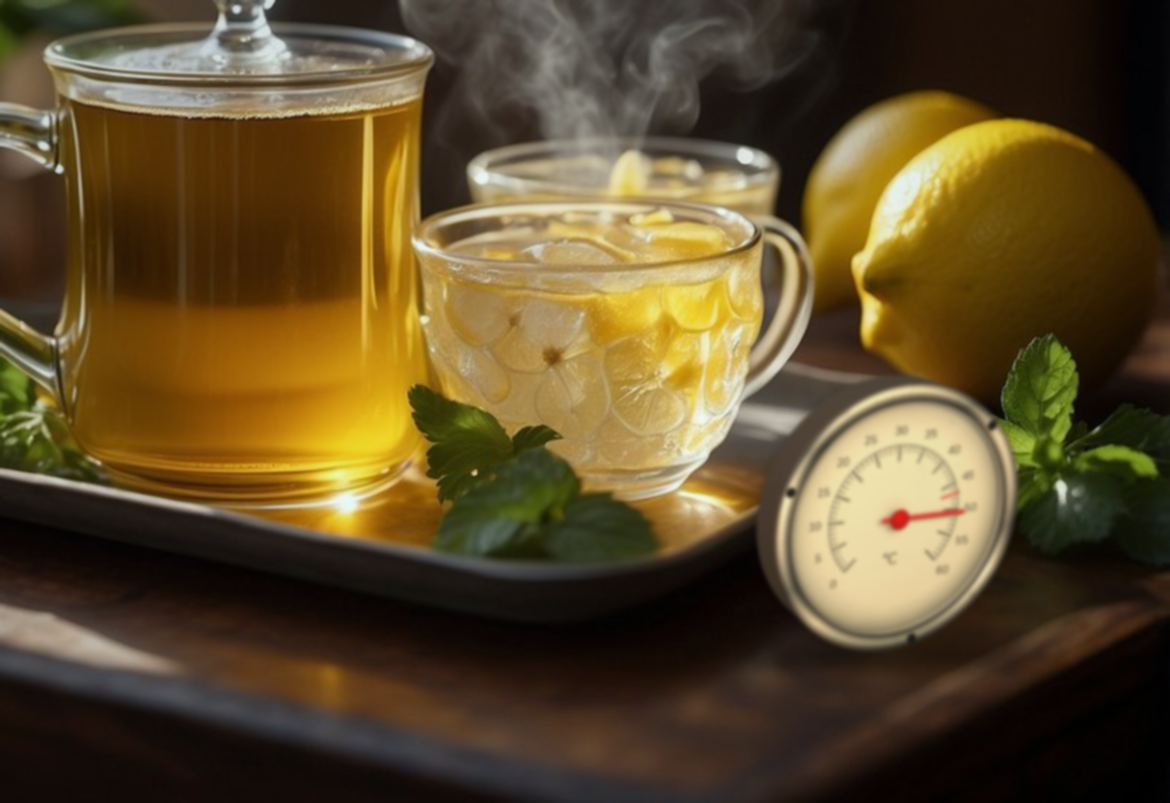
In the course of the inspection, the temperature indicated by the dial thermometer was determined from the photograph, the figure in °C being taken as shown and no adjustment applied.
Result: 50 °C
